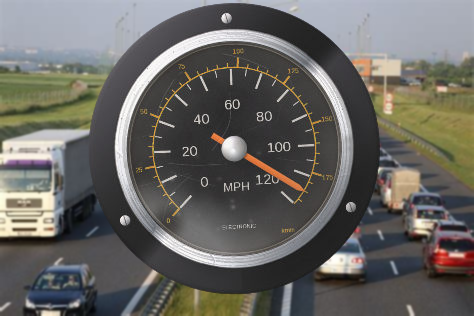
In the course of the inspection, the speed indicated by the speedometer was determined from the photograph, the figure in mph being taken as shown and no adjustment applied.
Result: 115 mph
